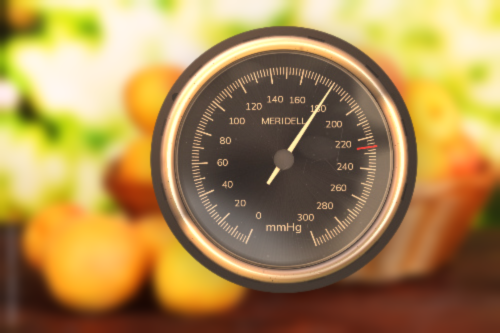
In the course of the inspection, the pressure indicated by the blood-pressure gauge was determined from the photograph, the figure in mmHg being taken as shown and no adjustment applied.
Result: 180 mmHg
